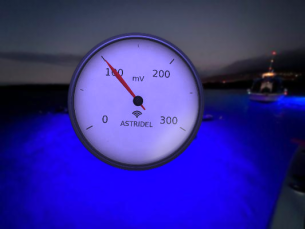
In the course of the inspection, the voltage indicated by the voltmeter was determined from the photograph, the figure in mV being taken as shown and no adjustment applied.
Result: 100 mV
